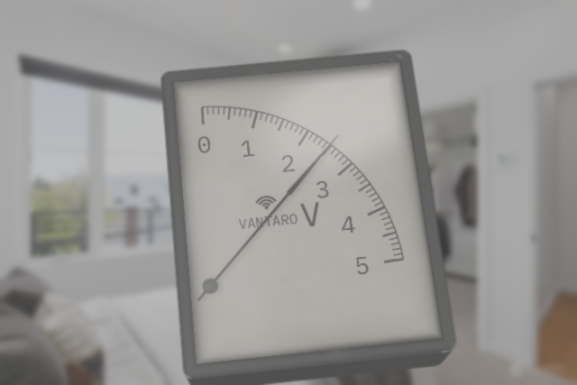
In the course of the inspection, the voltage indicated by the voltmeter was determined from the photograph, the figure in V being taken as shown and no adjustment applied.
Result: 2.5 V
